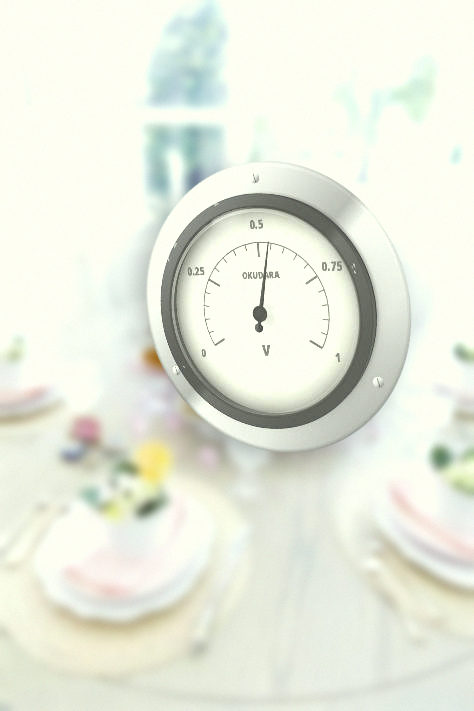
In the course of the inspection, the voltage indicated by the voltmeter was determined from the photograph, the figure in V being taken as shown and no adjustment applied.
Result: 0.55 V
